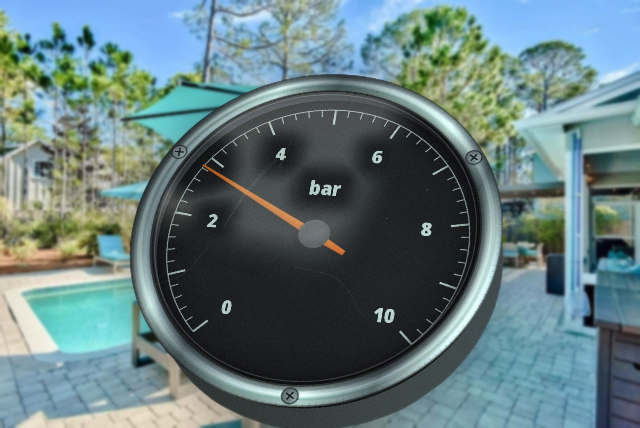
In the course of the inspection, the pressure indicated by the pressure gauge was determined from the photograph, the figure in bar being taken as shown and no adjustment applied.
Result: 2.8 bar
